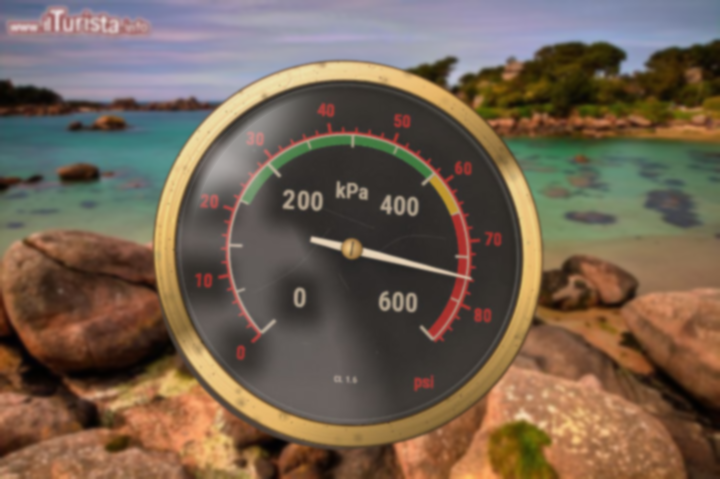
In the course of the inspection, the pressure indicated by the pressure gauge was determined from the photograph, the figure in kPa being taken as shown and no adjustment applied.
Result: 525 kPa
